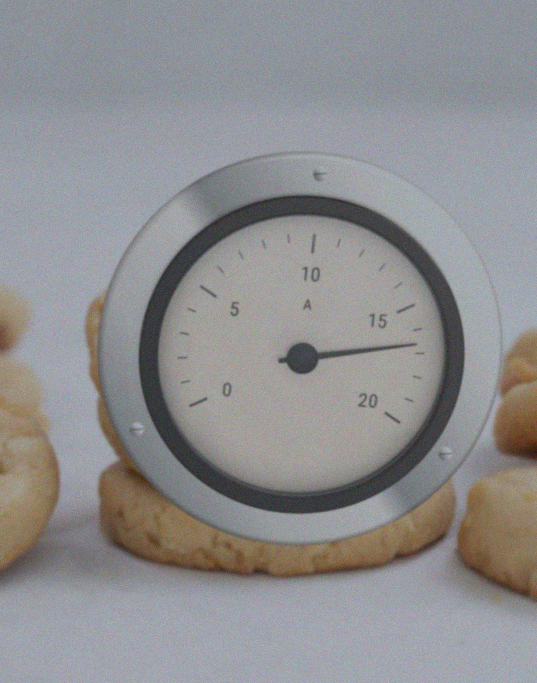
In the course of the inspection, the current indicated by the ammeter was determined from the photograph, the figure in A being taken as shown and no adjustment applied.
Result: 16.5 A
